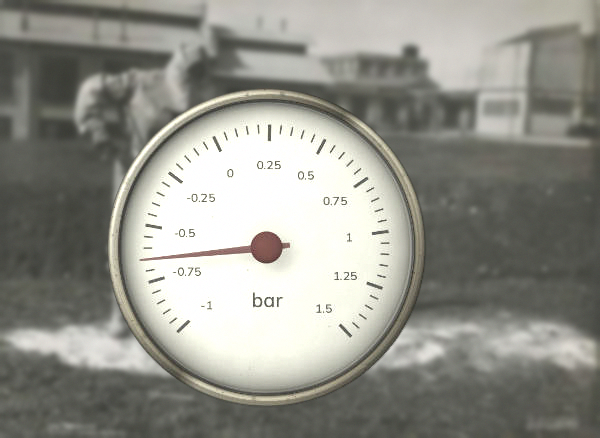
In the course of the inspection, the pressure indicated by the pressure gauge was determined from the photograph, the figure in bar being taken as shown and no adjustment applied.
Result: -0.65 bar
